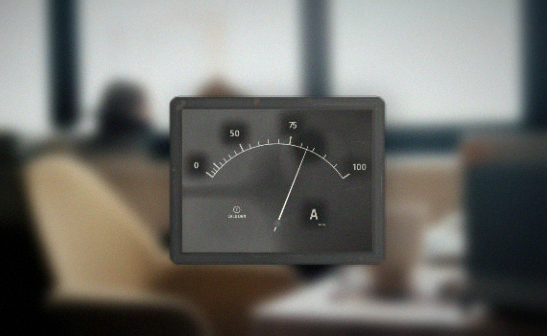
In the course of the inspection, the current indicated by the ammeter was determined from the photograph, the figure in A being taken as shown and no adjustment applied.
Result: 82.5 A
